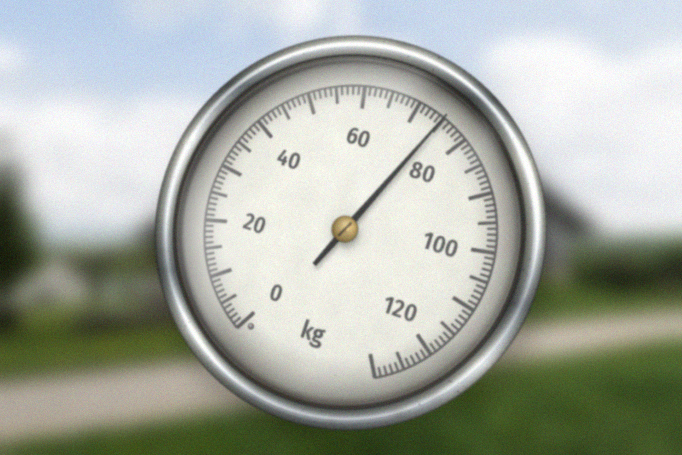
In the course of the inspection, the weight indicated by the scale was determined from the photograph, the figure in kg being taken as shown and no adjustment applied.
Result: 75 kg
